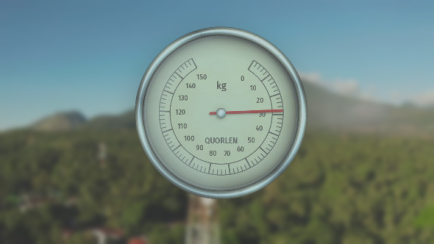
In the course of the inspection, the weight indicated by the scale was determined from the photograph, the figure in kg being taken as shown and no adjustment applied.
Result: 28 kg
